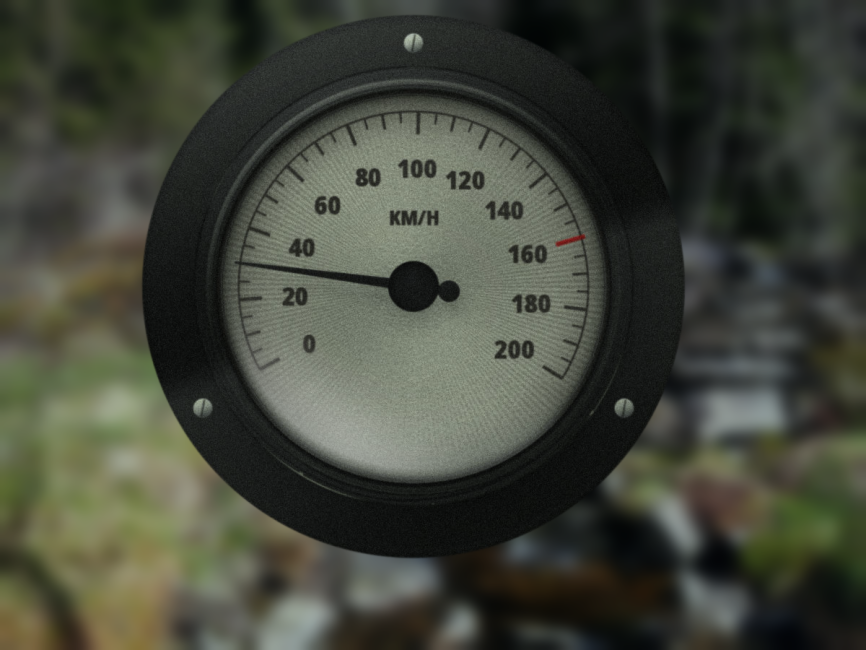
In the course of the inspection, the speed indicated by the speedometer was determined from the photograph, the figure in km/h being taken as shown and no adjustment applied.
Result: 30 km/h
